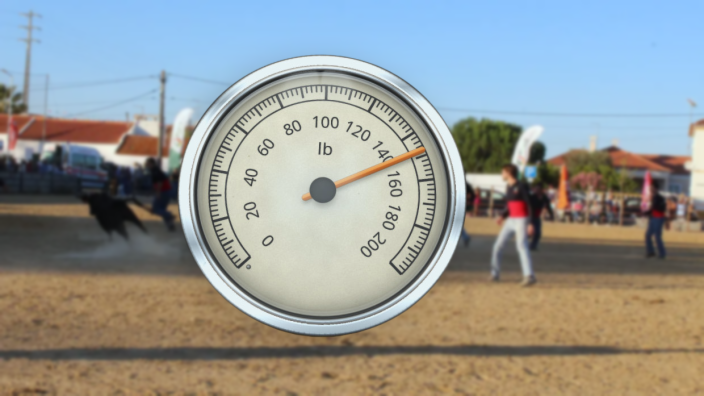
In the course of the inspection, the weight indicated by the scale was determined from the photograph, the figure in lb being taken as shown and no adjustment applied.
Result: 148 lb
